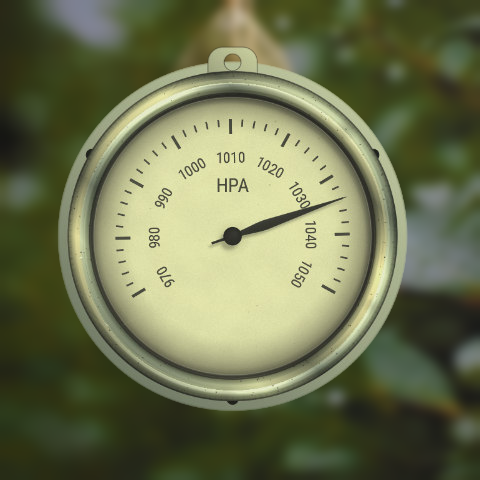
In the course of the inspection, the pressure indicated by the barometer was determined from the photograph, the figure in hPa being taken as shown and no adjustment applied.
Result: 1034 hPa
